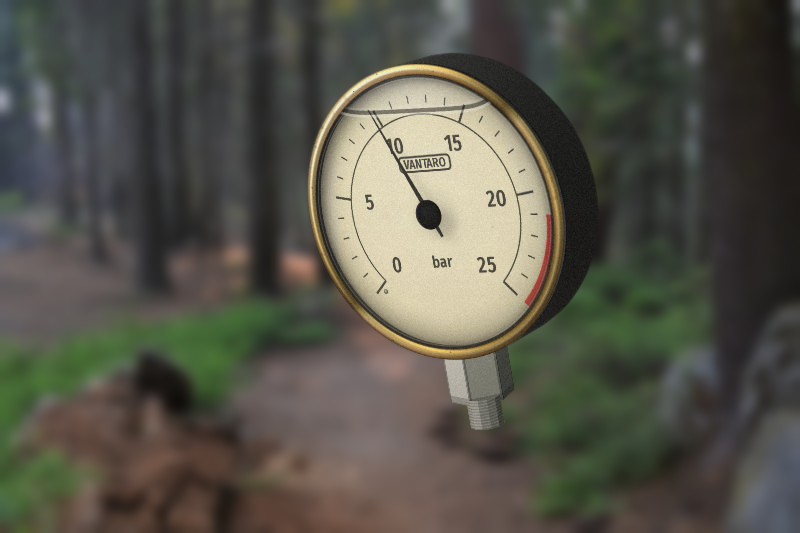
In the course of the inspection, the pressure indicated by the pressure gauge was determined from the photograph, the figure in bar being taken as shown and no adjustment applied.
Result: 10 bar
